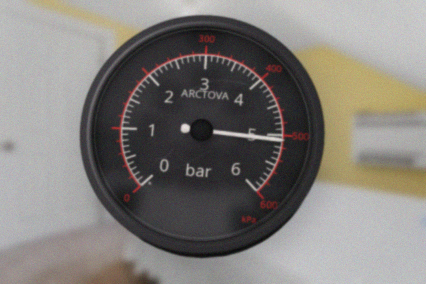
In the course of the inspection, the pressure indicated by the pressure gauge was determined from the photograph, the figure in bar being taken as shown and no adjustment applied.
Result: 5.1 bar
